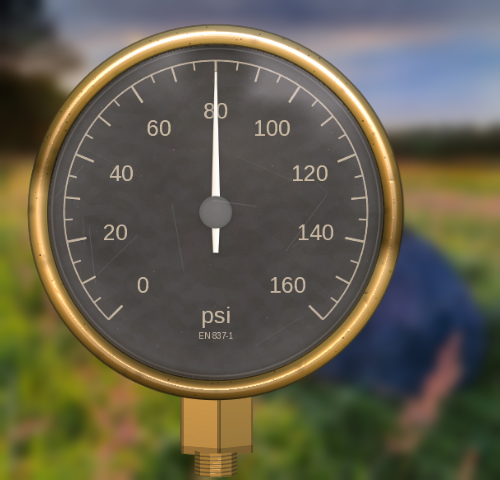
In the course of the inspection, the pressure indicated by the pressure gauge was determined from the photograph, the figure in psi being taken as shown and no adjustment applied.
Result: 80 psi
